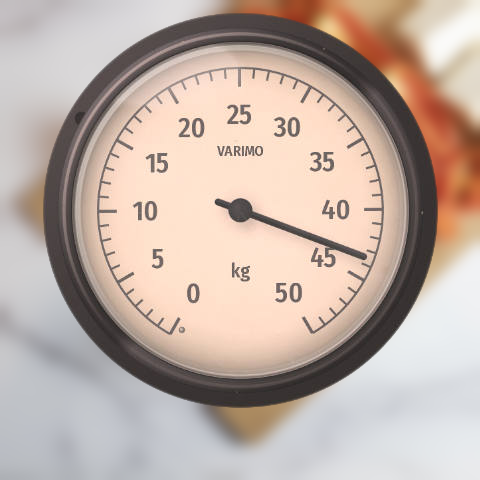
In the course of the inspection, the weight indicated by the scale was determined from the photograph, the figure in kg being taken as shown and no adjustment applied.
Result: 43.5 kg
